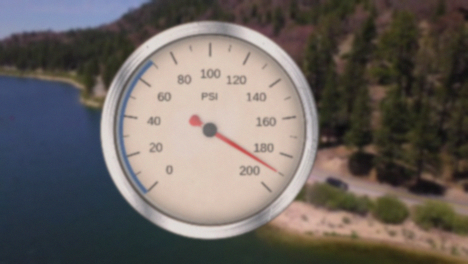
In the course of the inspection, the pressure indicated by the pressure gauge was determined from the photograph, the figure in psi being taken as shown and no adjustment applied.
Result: 190 psi
